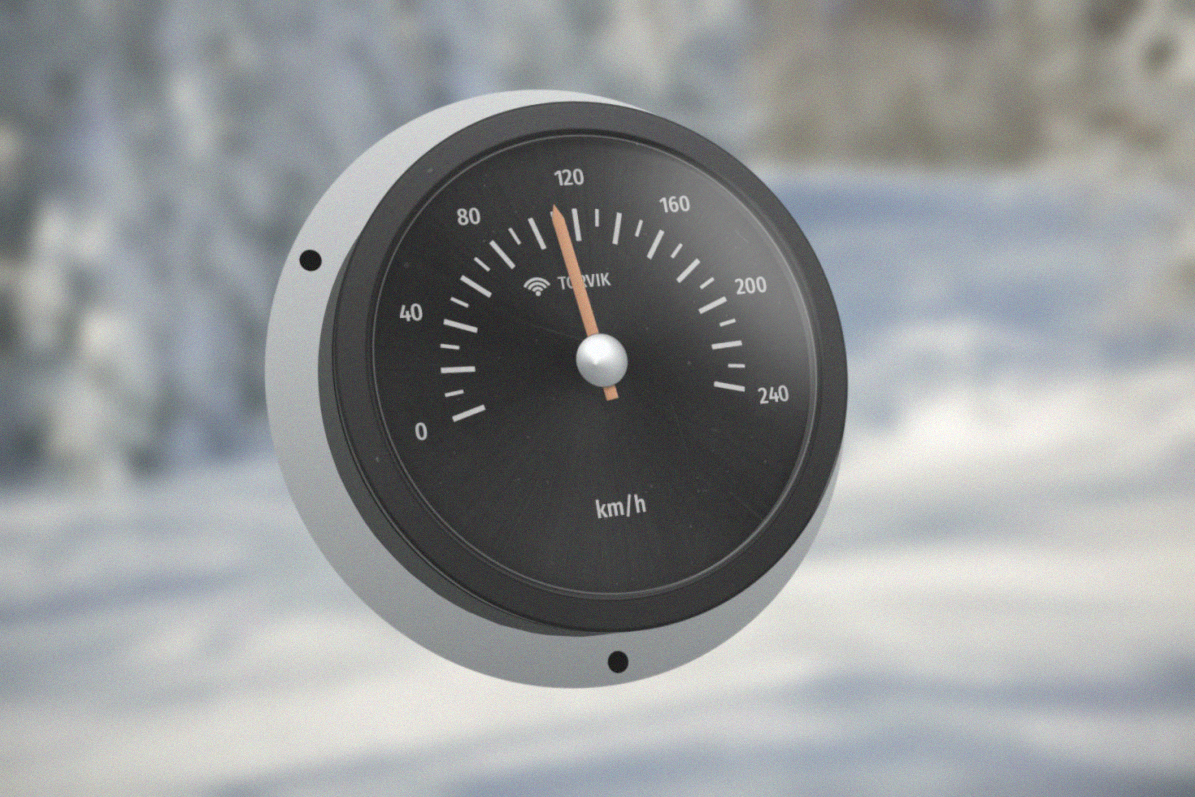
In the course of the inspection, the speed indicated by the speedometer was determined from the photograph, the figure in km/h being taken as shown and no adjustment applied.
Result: 110 km/h
